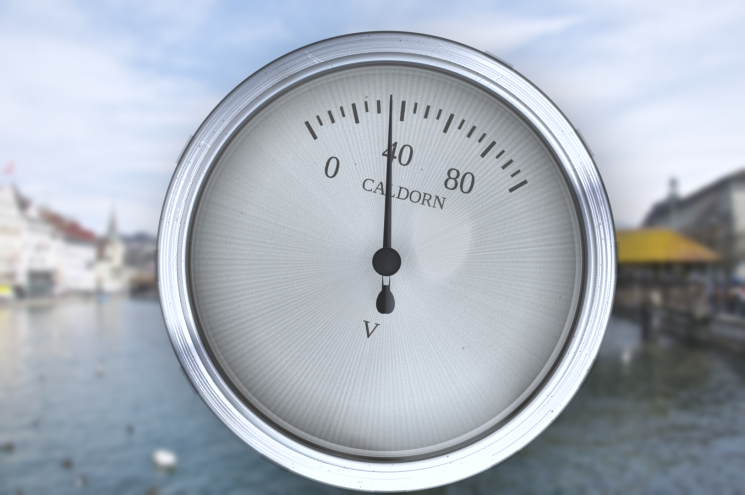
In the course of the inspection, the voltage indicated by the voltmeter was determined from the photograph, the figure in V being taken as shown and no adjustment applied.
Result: 35 V
